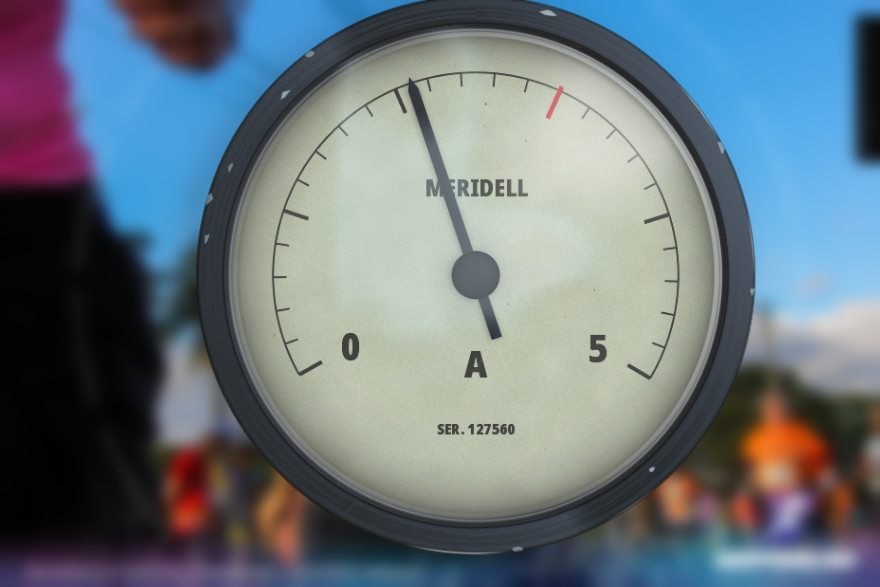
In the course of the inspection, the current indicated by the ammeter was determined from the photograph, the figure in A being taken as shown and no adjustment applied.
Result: 2.1 A
